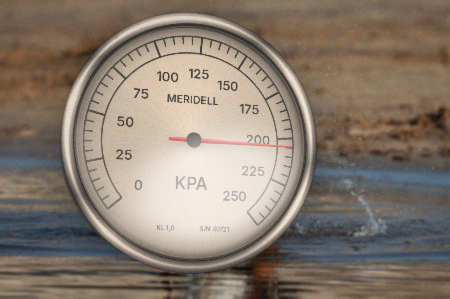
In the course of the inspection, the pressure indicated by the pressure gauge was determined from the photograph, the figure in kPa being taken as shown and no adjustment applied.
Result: 205 kPa
